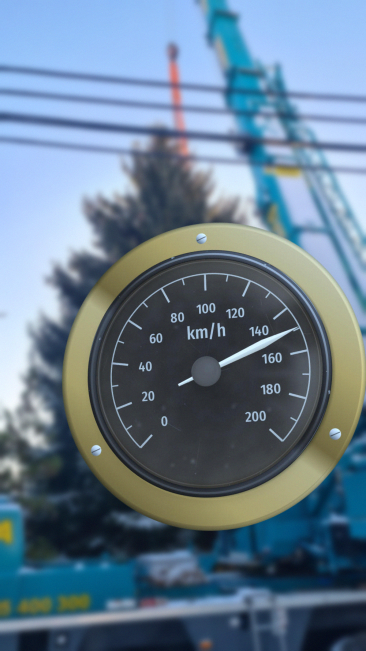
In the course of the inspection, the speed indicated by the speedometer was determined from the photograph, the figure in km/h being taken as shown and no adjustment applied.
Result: 150 km/h
